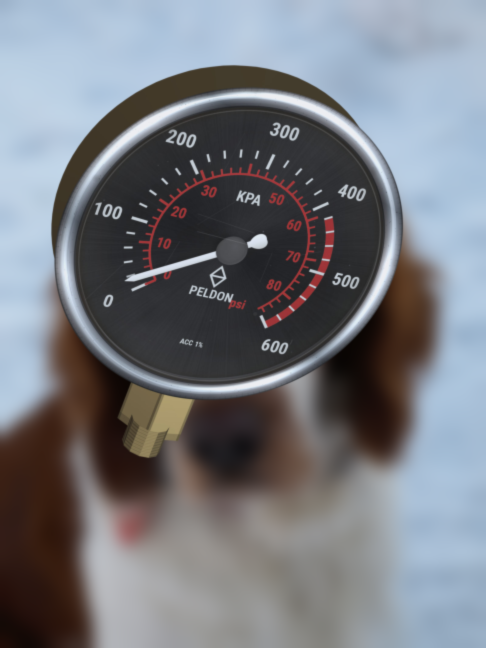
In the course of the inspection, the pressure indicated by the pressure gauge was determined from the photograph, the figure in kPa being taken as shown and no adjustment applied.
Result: 20 kPa
